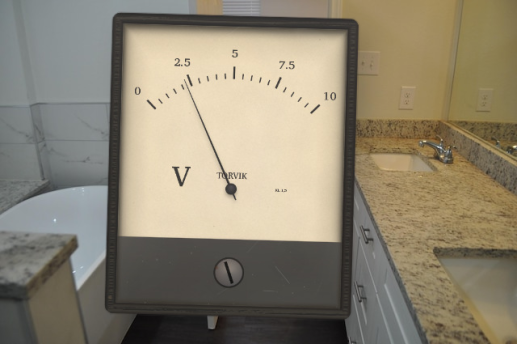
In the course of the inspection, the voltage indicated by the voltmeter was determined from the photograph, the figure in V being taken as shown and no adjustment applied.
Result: 2.25 V
